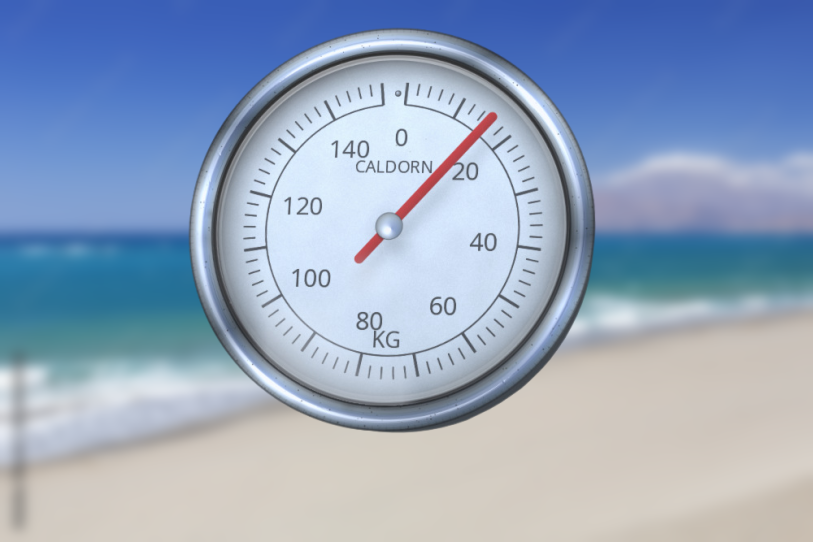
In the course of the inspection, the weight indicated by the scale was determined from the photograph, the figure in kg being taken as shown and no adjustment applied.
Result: 16 kg
